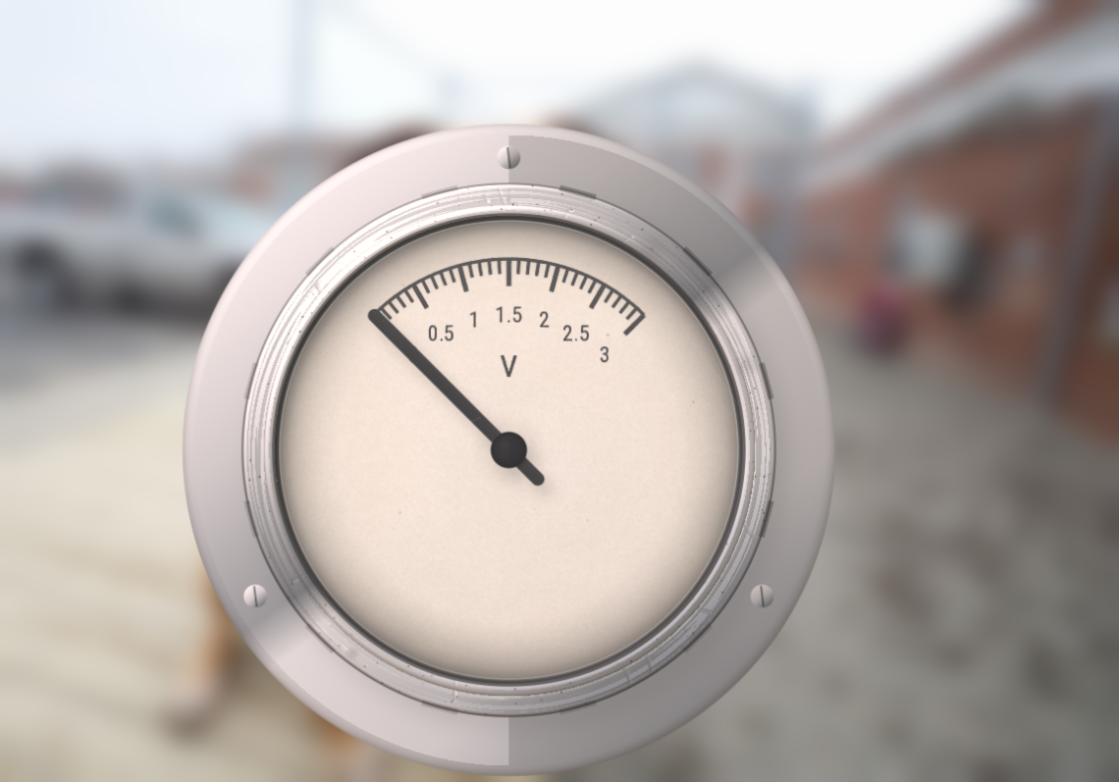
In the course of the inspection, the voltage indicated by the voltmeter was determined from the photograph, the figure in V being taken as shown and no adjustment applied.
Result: 0 V
